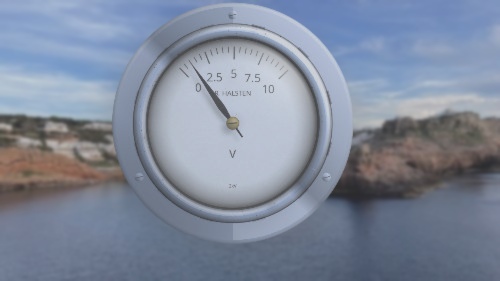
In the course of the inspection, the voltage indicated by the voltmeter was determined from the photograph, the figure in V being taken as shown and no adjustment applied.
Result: 1 V
